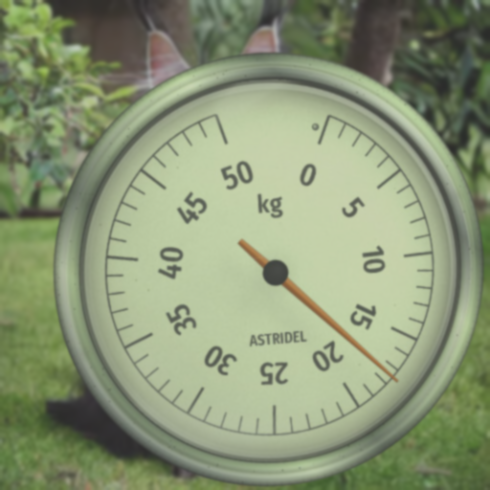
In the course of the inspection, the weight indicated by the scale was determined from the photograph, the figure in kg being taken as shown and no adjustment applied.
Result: 17.5 kg
